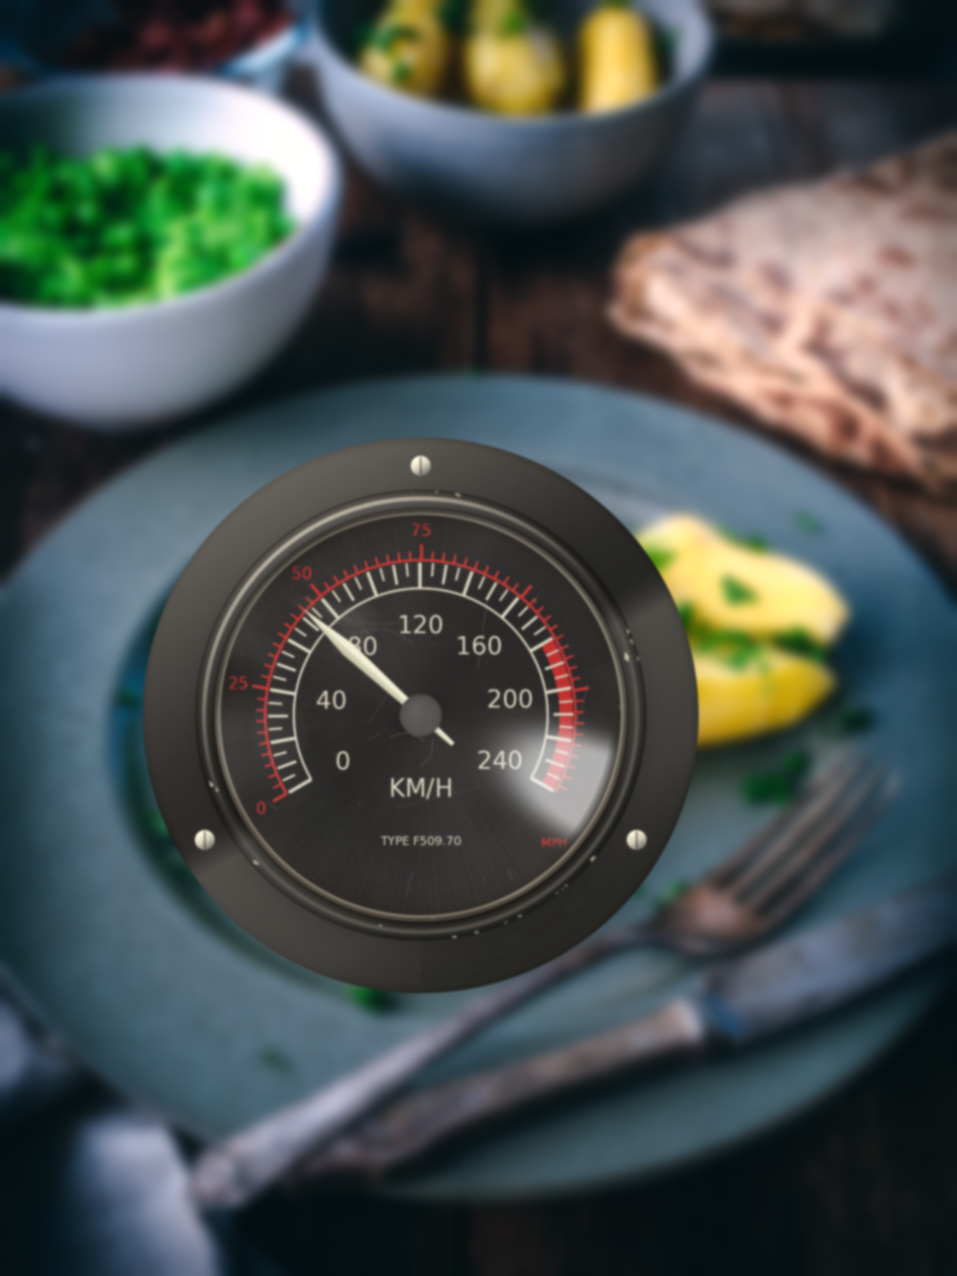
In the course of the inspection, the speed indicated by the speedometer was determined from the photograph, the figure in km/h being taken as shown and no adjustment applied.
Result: 72.5 km/h
